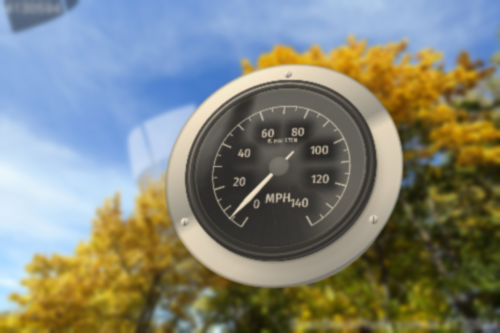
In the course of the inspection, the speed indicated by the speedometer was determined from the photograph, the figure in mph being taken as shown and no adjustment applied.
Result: 5 mph
